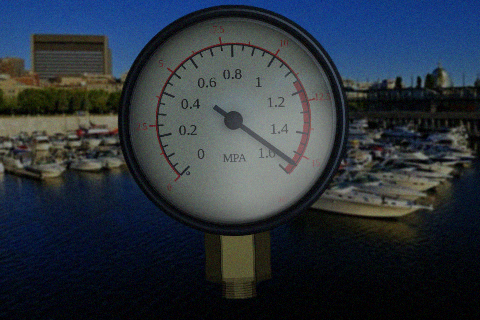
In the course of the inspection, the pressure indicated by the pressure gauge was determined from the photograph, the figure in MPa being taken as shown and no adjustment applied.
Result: 1.55 MPa
